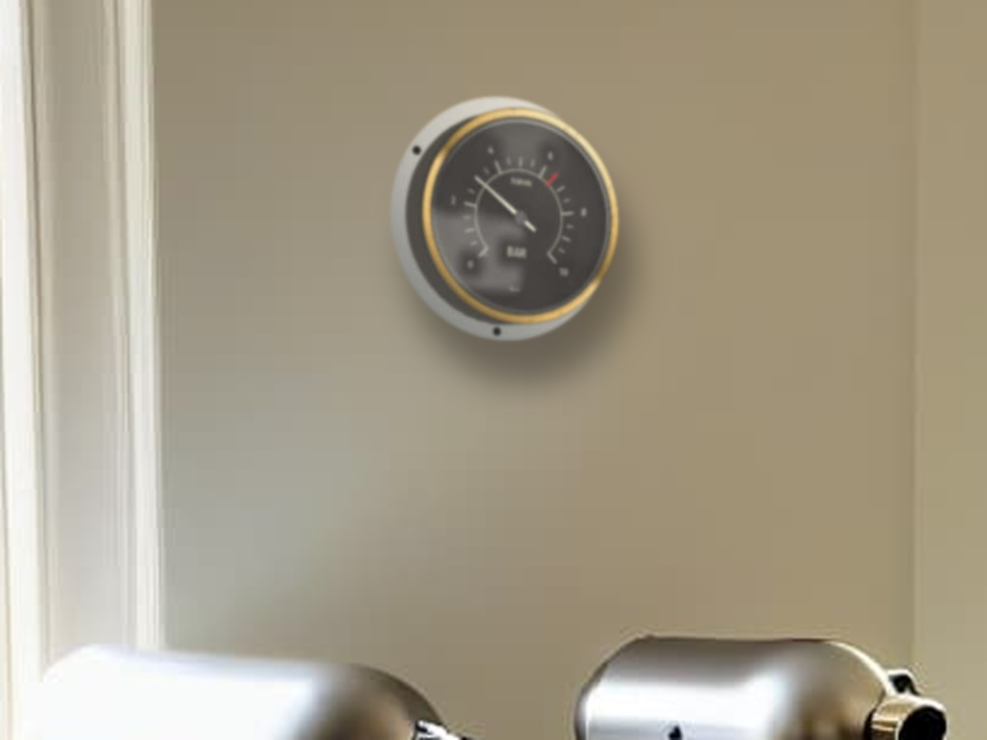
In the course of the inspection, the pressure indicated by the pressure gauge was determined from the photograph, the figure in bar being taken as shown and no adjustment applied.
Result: 3 bar
